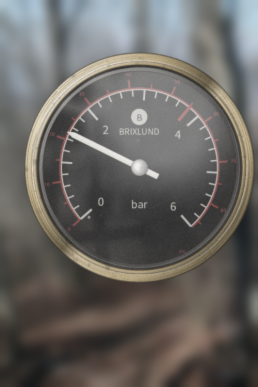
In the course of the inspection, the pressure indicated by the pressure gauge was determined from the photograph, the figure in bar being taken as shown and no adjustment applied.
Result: 1.5 bar
